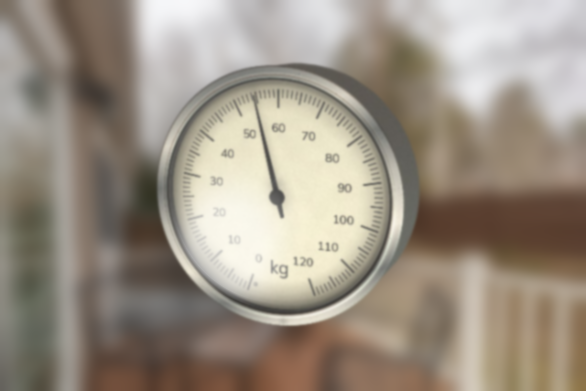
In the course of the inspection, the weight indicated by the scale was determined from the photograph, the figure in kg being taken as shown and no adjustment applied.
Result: 55 kg
